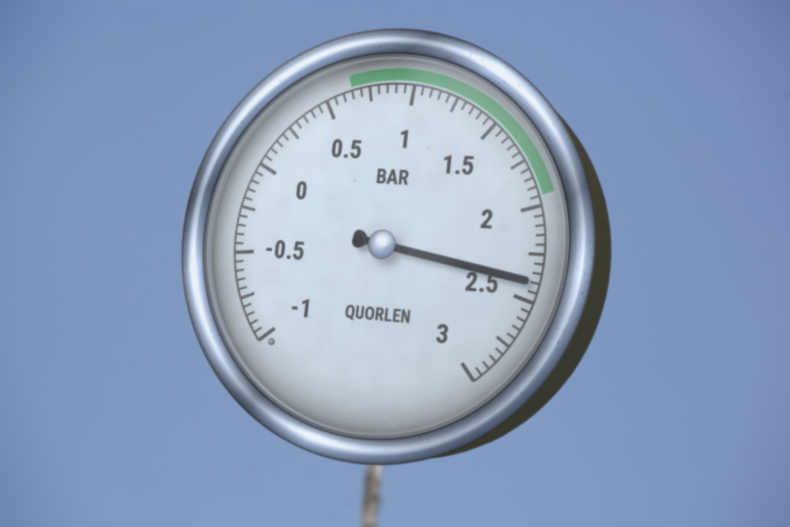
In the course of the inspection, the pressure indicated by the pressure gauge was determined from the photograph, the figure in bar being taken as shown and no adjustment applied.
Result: 2.4 bar
